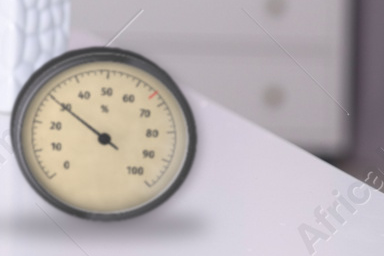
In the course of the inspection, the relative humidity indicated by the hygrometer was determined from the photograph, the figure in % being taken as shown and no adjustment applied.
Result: 30 %
